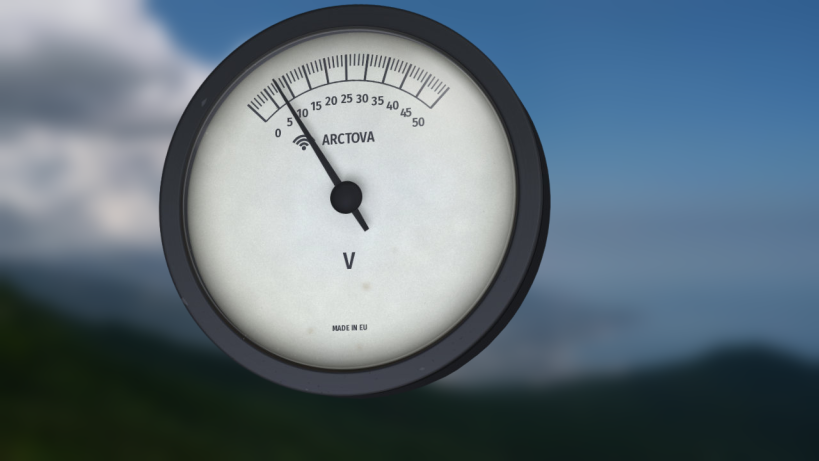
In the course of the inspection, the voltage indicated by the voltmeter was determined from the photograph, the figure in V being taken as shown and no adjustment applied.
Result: 8 V
